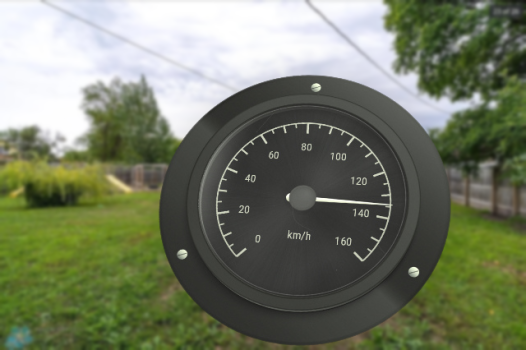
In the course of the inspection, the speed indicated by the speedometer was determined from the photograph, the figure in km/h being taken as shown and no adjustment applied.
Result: 135 km/h
